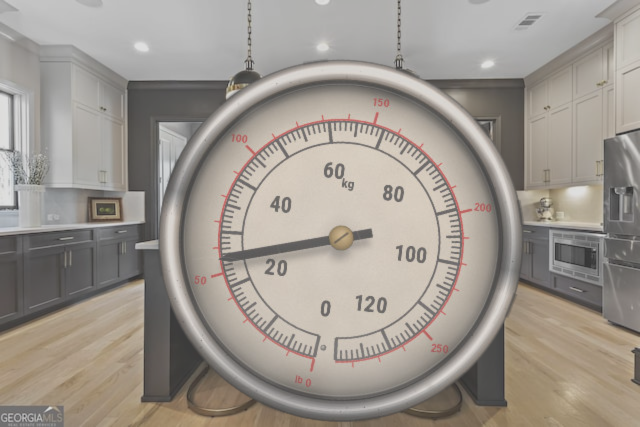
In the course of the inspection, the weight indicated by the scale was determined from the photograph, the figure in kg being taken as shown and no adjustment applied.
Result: 25 kg
